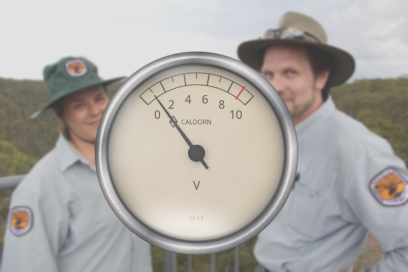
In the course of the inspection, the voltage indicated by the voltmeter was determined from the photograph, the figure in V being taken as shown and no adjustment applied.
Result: 1 V
